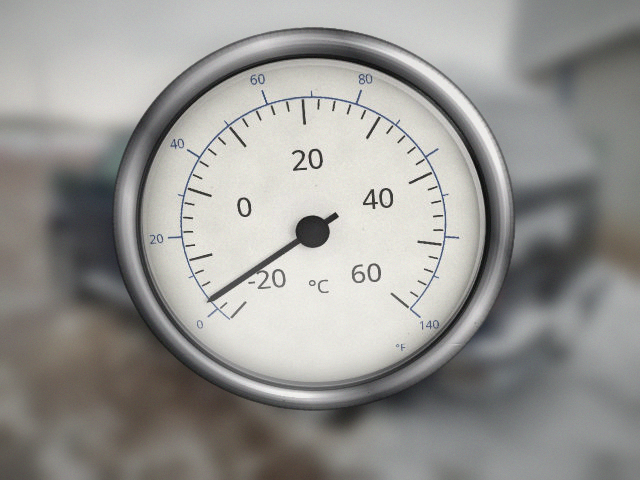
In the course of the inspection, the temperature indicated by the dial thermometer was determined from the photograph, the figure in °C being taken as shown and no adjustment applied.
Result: -16 °C
